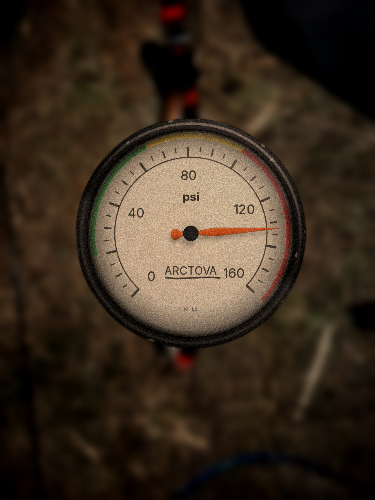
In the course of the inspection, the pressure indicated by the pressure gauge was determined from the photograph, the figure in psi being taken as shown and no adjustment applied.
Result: 132.5 psi
